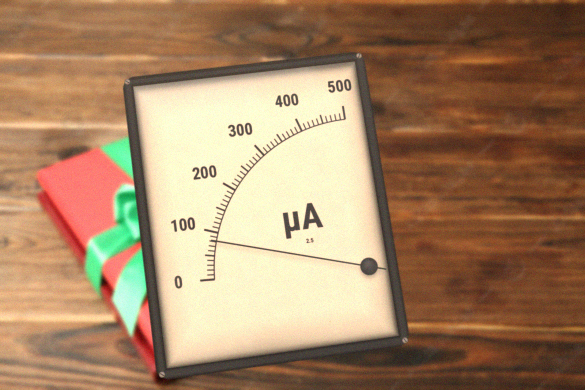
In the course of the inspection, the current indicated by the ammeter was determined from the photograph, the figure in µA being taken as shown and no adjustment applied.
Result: 80 µA
